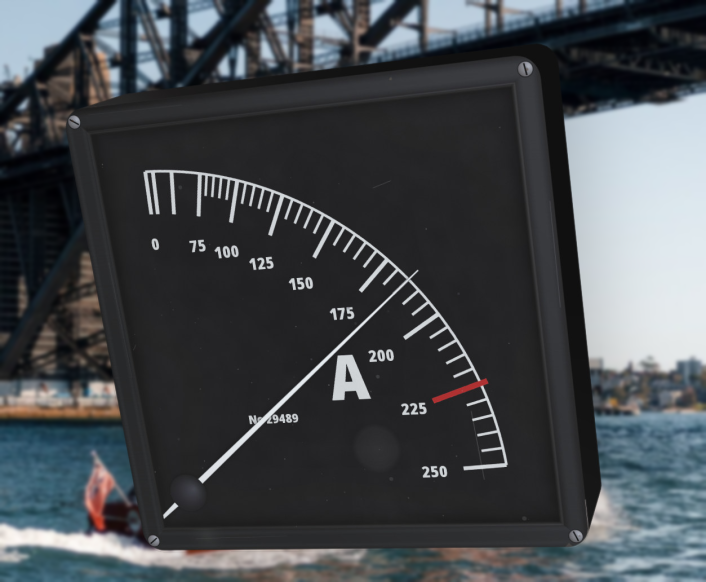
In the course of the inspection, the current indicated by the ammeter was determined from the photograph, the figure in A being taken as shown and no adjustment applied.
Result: 185 A
